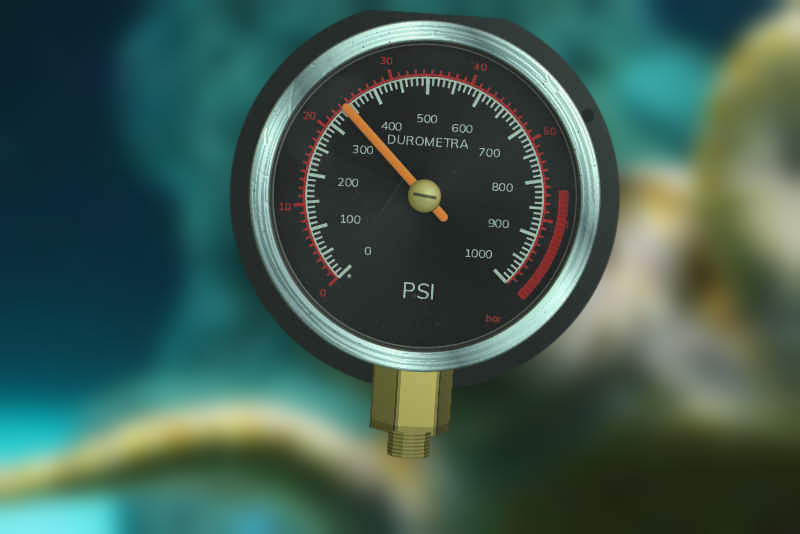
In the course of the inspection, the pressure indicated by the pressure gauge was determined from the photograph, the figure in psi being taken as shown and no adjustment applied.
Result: 340 psi
